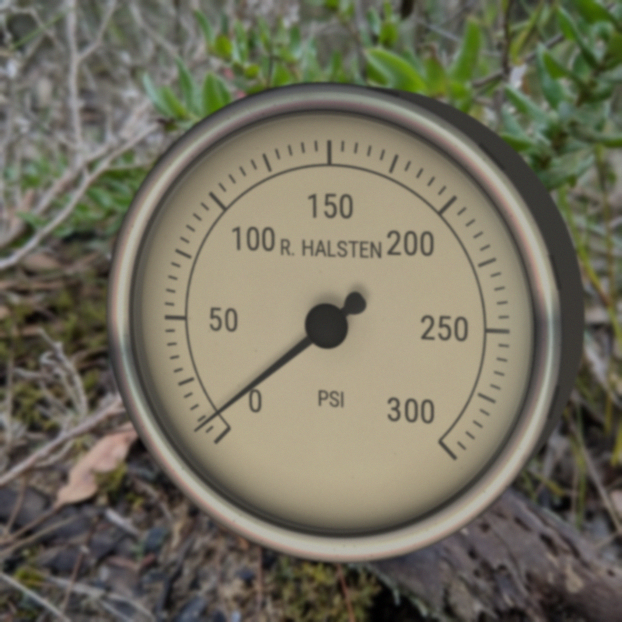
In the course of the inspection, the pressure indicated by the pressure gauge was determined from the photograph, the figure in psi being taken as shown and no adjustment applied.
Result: 7.5 psi
